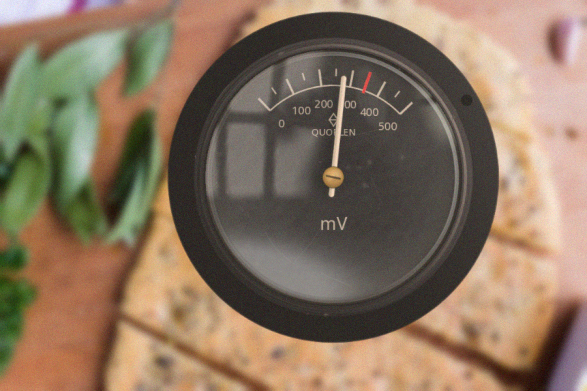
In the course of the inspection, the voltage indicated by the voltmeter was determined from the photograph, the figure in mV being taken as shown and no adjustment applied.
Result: 275 mV
